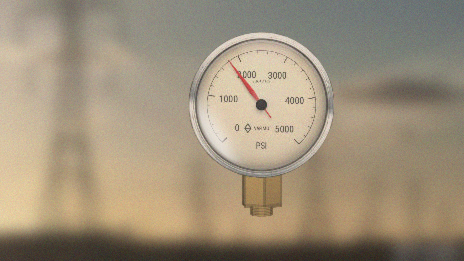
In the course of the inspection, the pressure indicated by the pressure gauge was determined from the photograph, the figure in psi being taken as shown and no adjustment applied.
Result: 1800 psi
